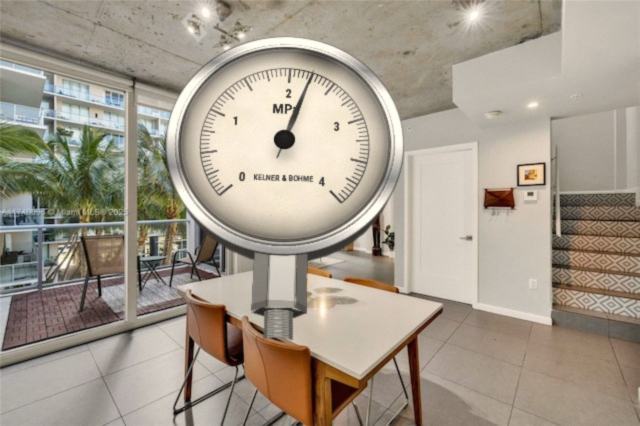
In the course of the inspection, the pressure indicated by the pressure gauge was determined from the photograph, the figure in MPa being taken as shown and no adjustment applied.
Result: 2.25 MPa
